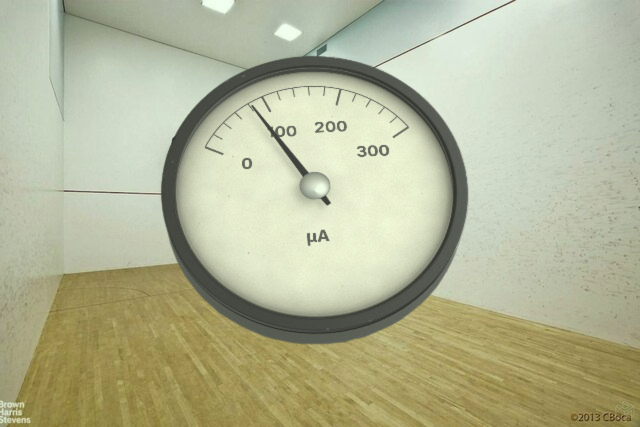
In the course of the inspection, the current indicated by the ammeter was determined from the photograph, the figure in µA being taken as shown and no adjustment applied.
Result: 80 µA
